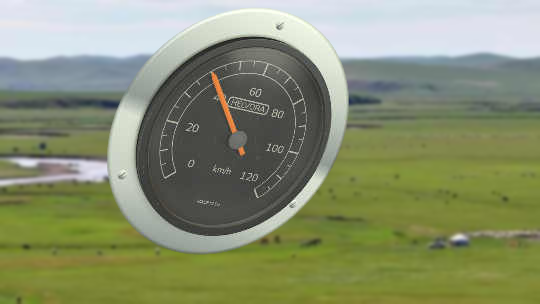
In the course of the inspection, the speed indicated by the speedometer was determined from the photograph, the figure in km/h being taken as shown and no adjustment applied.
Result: 40 km/h
